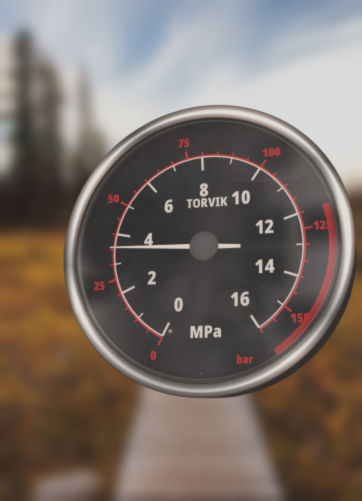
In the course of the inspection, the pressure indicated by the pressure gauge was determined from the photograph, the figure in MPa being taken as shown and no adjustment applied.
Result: 3.5 MPa
